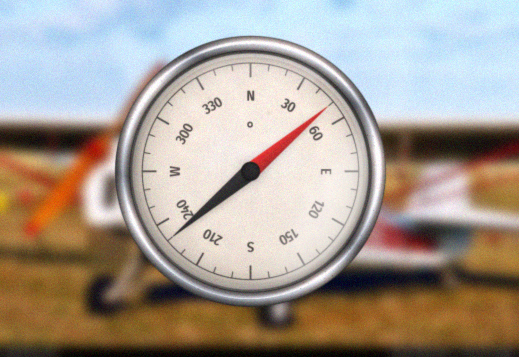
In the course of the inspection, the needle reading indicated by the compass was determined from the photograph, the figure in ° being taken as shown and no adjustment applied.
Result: 50 °
